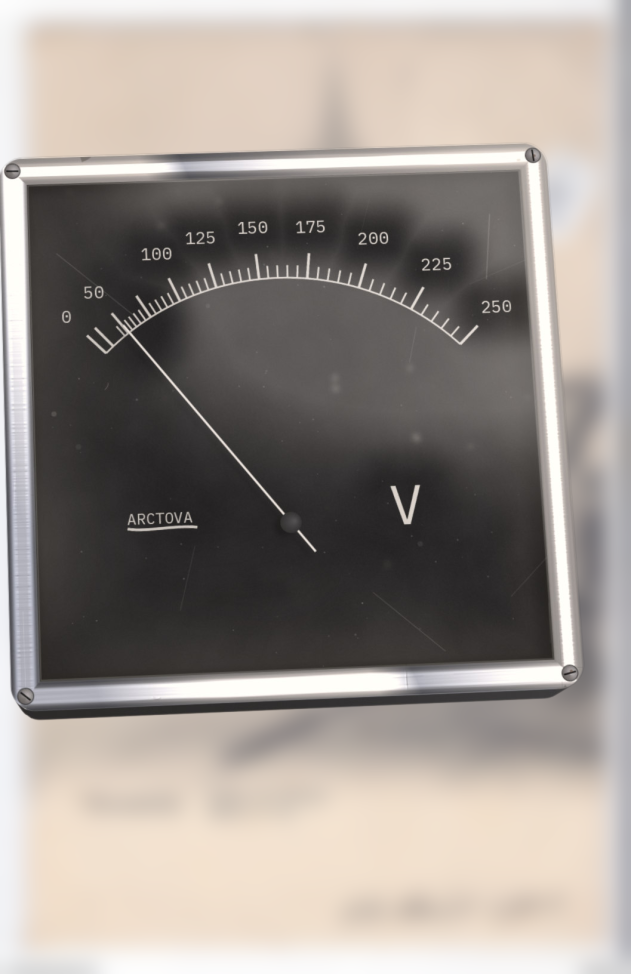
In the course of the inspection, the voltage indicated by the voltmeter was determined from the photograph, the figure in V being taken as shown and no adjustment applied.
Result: 50 V
